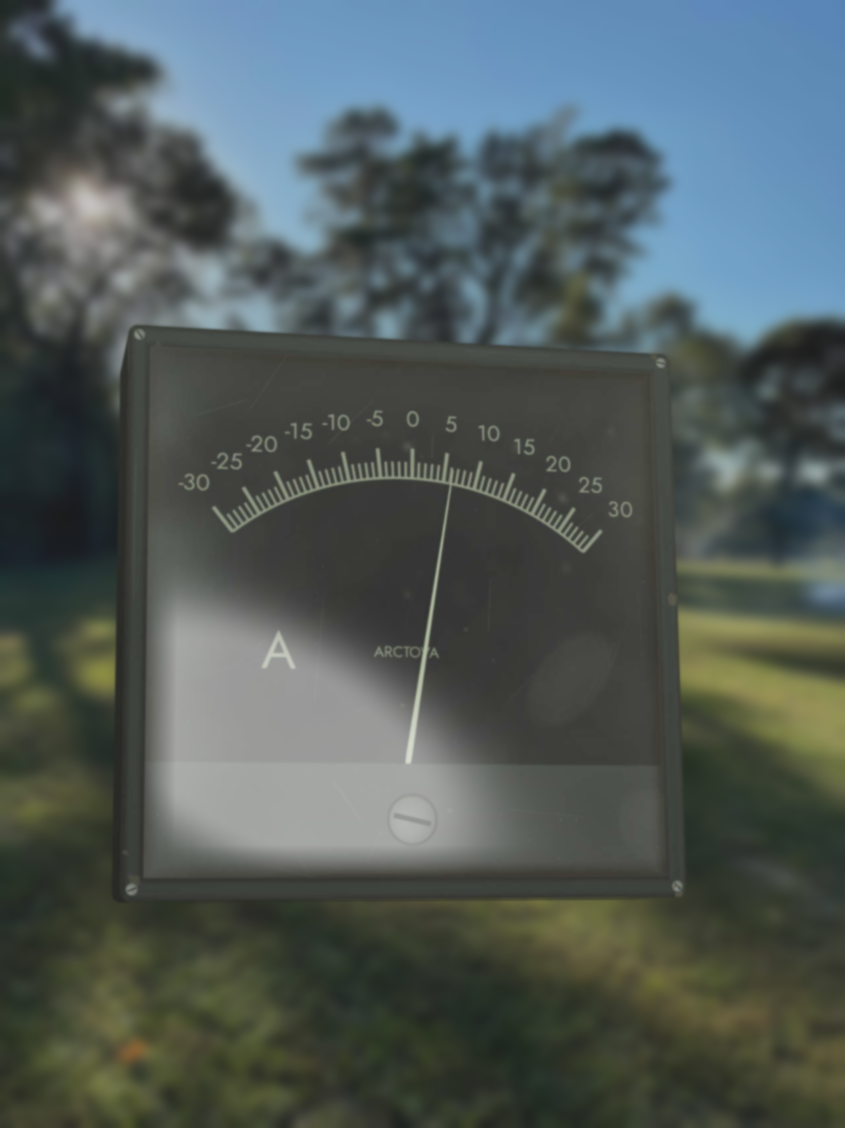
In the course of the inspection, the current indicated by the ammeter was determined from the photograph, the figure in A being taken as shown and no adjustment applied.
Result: 6 A
